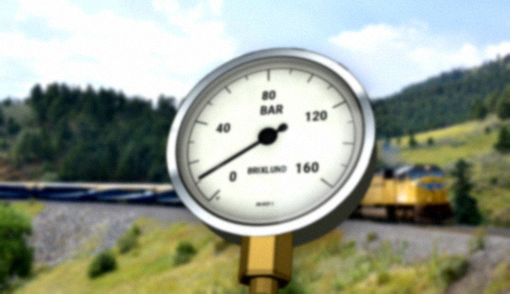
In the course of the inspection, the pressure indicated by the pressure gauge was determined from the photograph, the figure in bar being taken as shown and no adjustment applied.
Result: 10 bar
